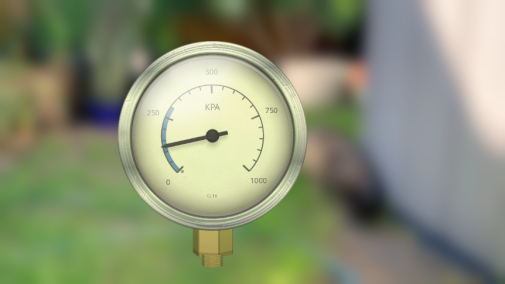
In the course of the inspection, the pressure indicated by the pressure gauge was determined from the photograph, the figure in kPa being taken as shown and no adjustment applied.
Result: 125 kPa
